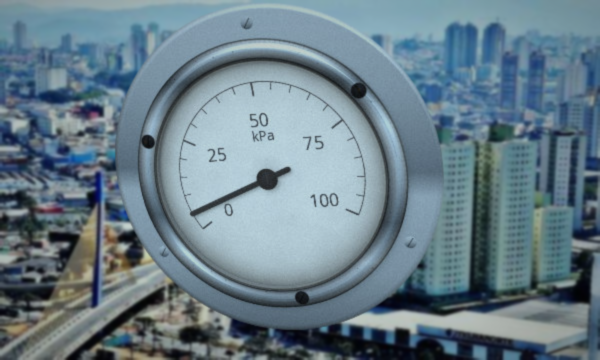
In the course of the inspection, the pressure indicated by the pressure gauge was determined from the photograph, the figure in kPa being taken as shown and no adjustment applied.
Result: 5 kPa
